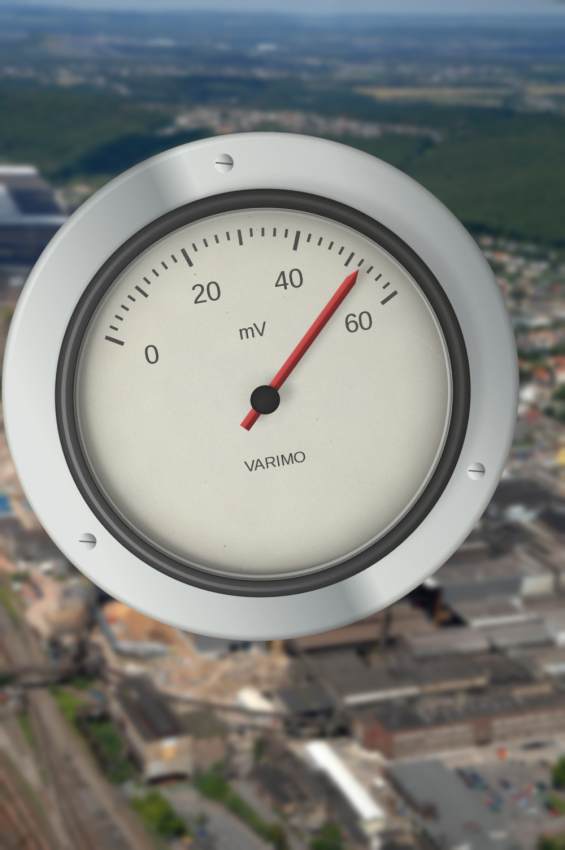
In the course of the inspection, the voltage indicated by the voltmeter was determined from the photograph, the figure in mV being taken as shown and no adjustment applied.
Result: 52 mV
